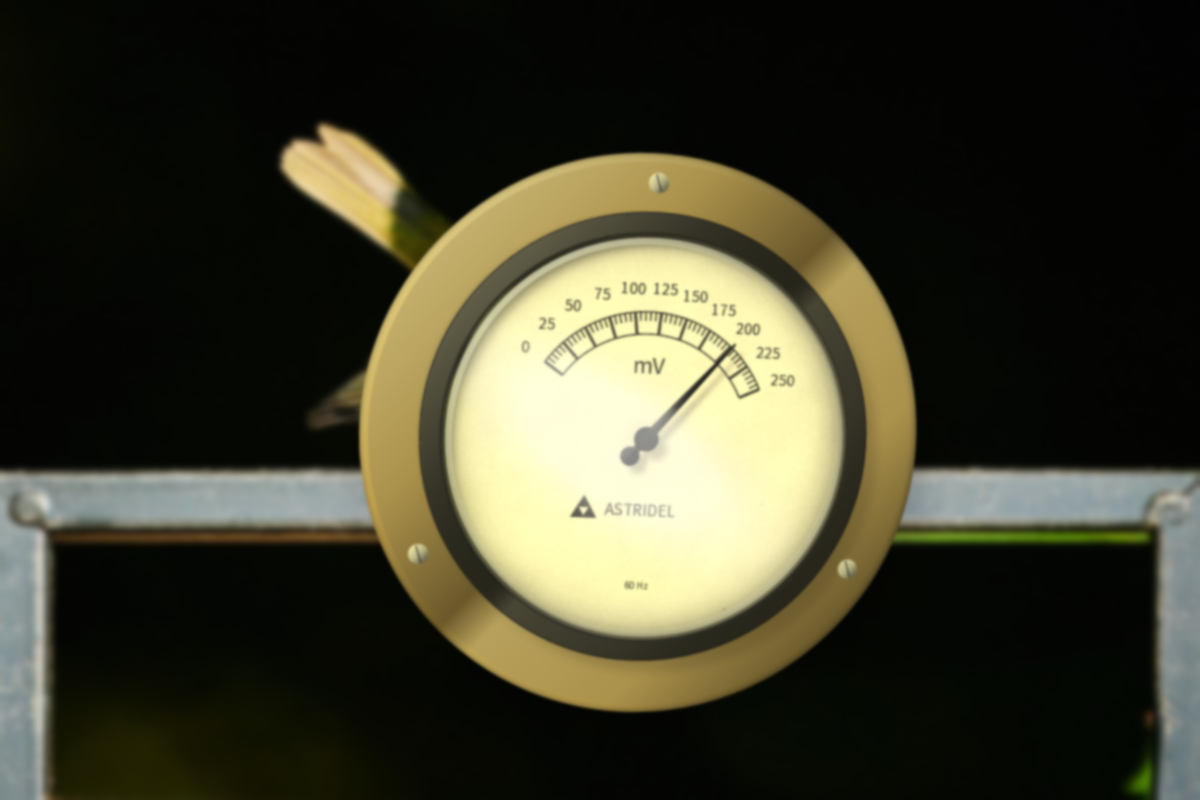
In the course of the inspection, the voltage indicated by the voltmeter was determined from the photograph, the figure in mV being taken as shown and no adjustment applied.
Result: 200 mV
